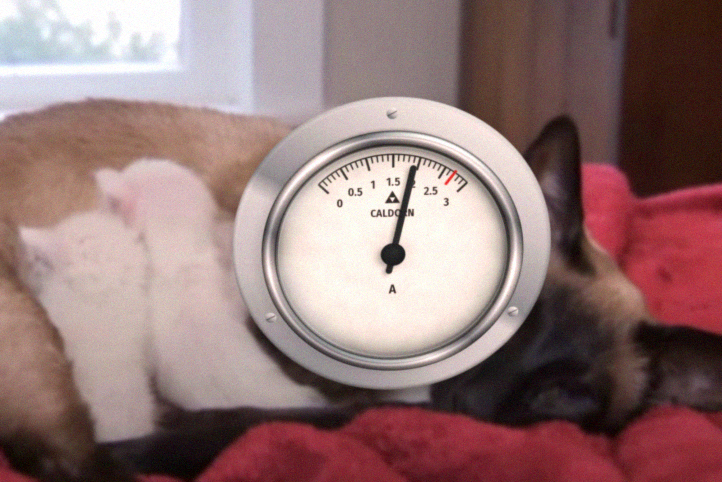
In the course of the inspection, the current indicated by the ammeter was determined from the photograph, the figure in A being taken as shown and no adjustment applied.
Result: 1.9 A
